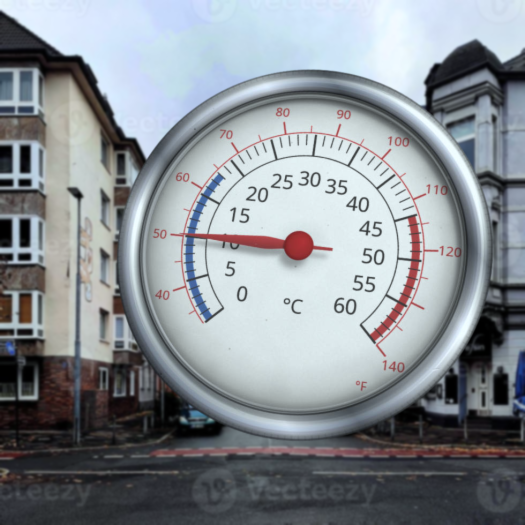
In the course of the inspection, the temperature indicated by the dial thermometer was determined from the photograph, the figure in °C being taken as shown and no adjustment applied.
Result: 10 °C
